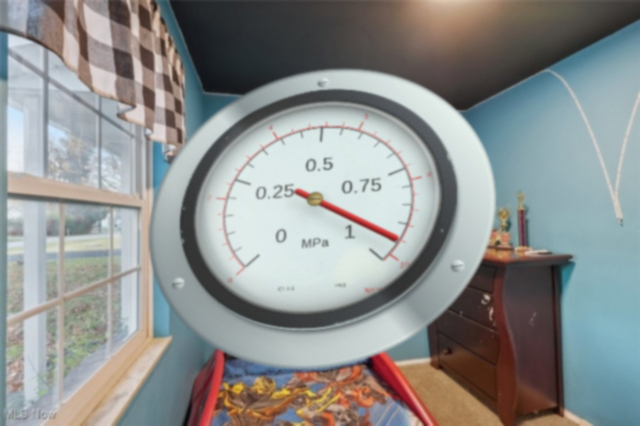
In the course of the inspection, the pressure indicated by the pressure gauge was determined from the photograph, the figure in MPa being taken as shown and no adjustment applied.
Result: 0.95 MPa
